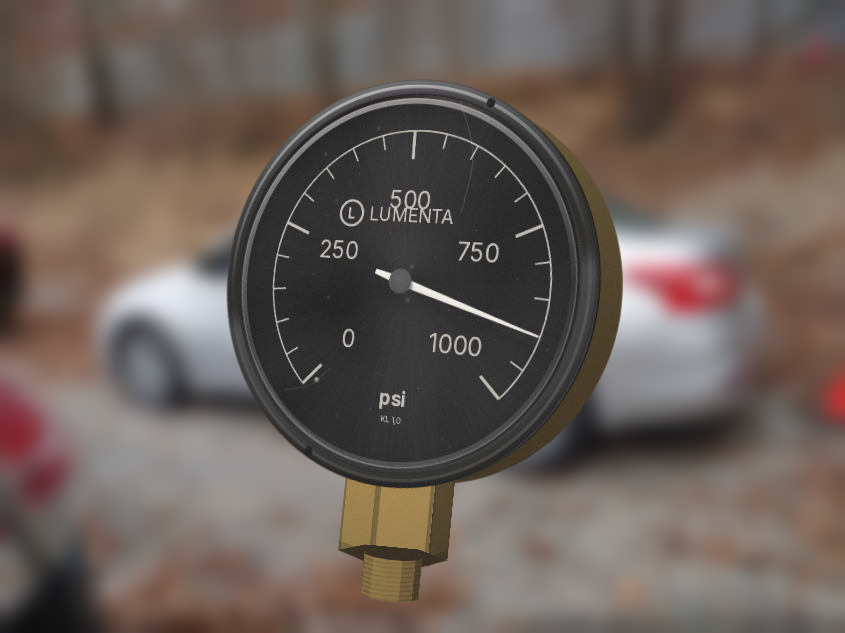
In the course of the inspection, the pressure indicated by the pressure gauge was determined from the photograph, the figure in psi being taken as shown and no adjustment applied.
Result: 900 psi
